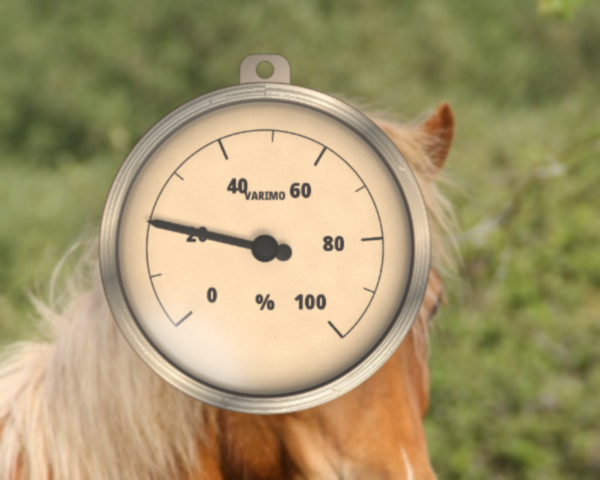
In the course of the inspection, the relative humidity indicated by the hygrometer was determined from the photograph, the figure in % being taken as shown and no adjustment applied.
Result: 20 %
